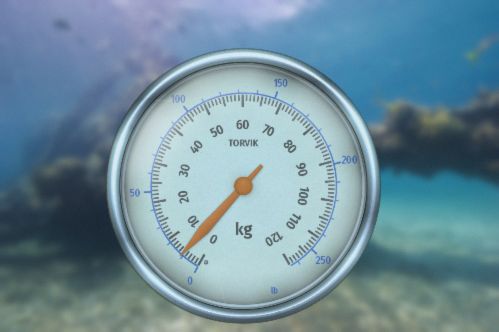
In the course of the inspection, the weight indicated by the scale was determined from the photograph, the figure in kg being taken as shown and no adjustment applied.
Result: 5 kg
